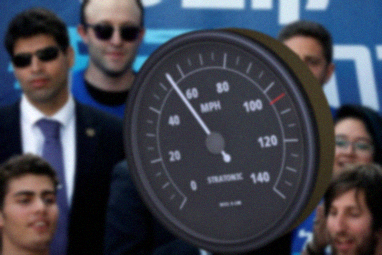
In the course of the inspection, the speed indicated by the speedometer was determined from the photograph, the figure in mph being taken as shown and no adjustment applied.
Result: 55 mph
